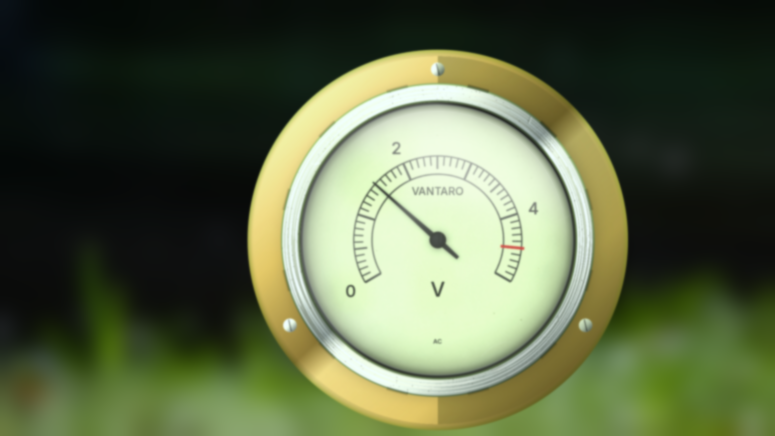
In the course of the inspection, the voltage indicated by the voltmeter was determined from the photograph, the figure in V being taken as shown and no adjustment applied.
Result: 1.5 V
